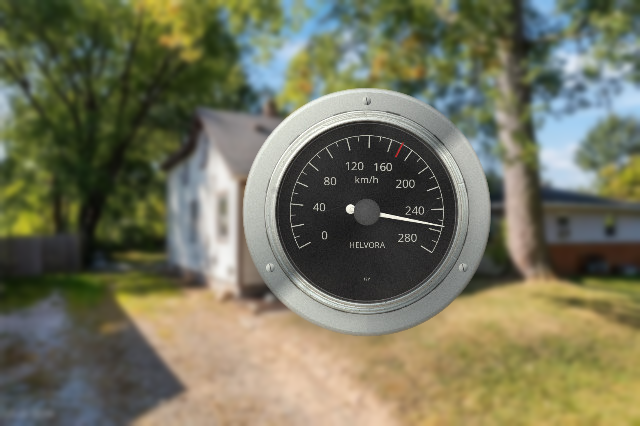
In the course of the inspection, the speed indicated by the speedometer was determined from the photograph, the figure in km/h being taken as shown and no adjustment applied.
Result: 255 km/h
